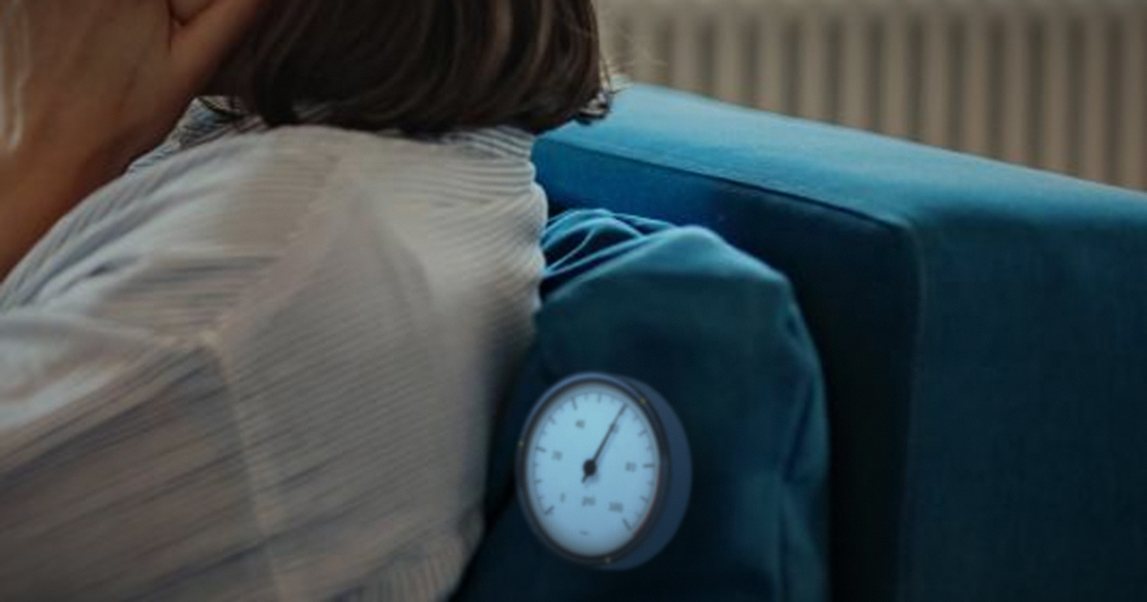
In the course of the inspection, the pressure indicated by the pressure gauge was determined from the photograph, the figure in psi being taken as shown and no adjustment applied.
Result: 60 psi
